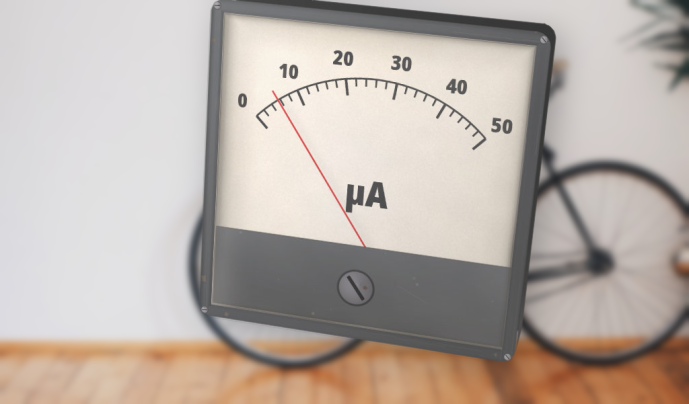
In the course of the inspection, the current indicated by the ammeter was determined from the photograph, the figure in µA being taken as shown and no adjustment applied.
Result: 6 µA
